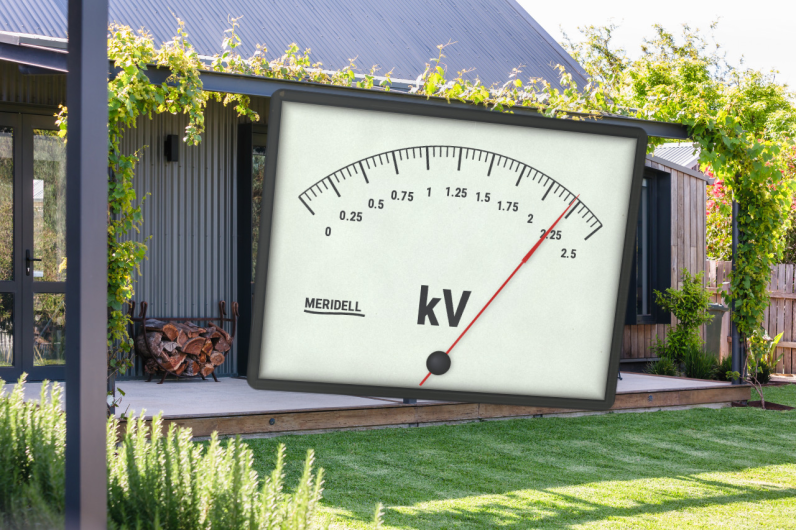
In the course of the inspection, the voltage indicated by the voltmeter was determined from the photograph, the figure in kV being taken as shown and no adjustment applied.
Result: 2.2 kV
